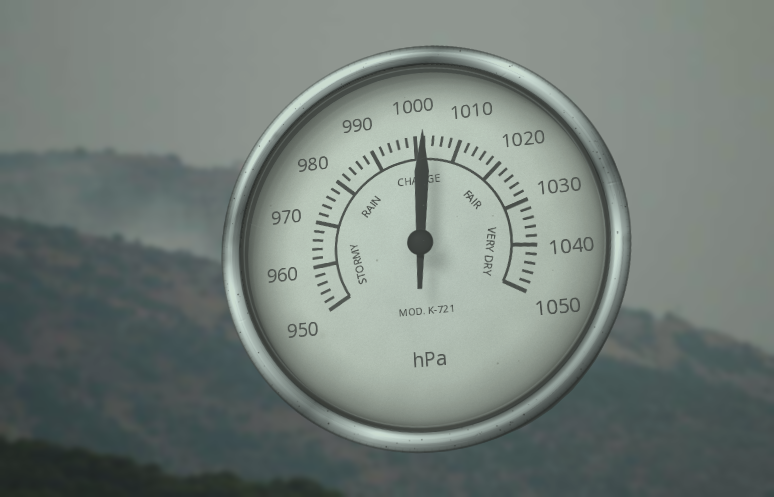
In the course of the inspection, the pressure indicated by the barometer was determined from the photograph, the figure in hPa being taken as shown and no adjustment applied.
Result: 1002 hPa
